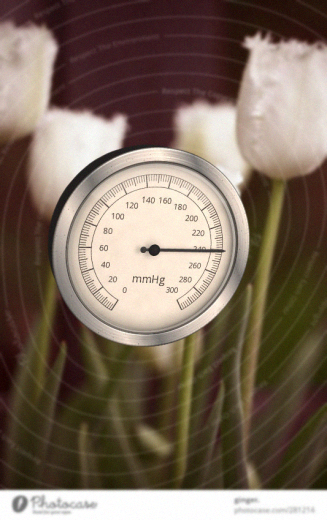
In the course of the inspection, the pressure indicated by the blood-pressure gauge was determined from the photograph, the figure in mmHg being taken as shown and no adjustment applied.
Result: 240 mmHg
